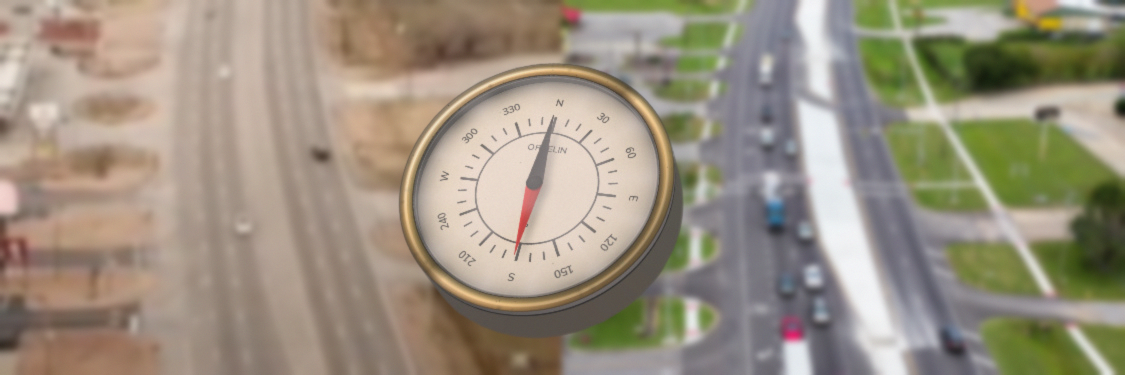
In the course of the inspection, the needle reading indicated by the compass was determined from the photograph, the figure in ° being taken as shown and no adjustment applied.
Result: 180 °
